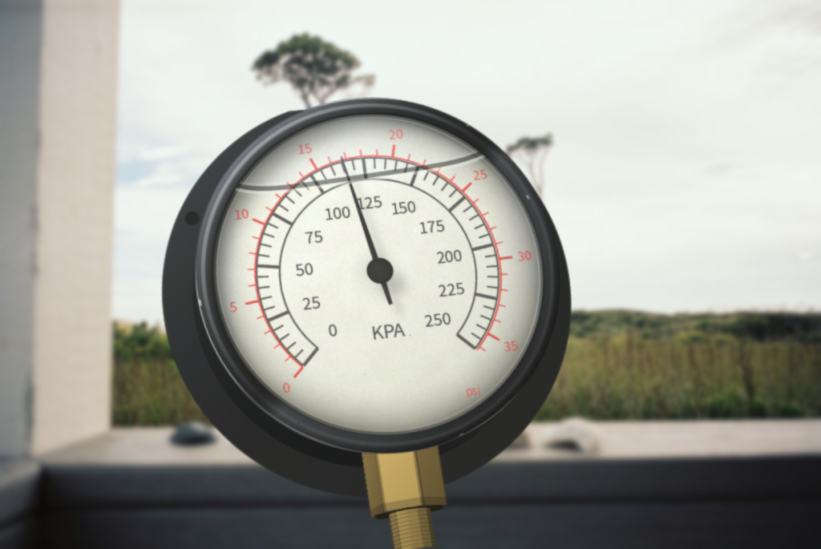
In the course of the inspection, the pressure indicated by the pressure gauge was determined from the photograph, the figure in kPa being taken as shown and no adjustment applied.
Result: 115 kPa
